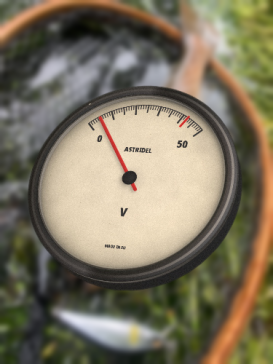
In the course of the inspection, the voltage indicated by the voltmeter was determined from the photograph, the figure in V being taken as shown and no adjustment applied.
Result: 5 V
